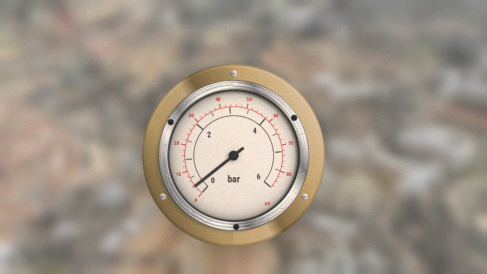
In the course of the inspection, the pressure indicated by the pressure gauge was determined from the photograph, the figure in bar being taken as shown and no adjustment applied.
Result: 0.25 bar
